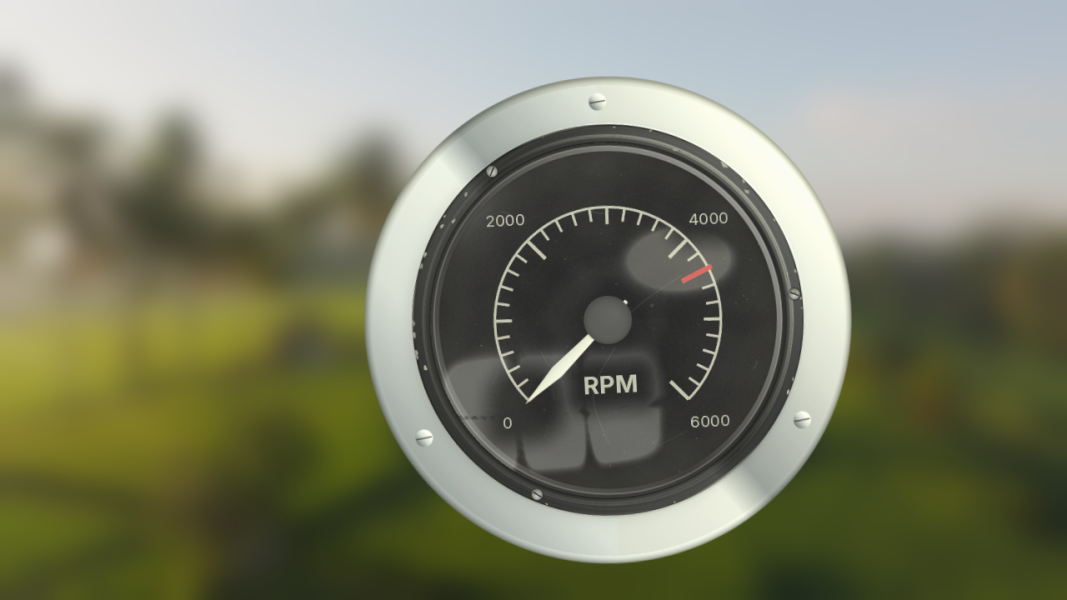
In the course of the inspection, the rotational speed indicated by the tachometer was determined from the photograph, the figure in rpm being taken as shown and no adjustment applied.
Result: 0 rpm
